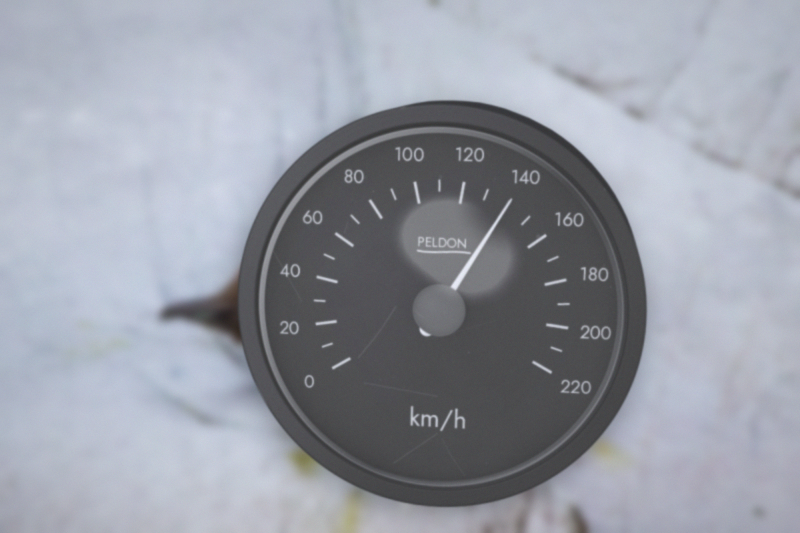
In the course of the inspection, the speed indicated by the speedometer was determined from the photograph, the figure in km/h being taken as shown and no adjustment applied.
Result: 140 km/h
